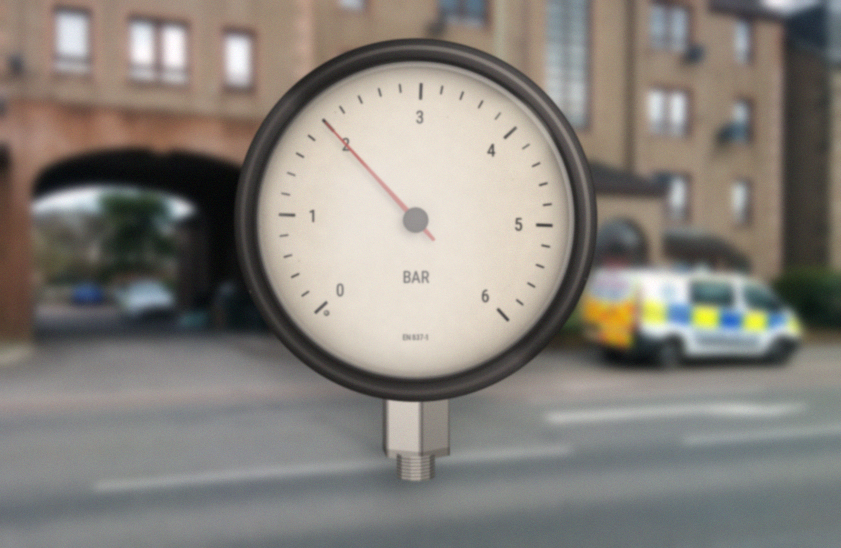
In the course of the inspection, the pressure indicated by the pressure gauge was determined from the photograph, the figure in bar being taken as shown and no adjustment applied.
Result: 2 bar
